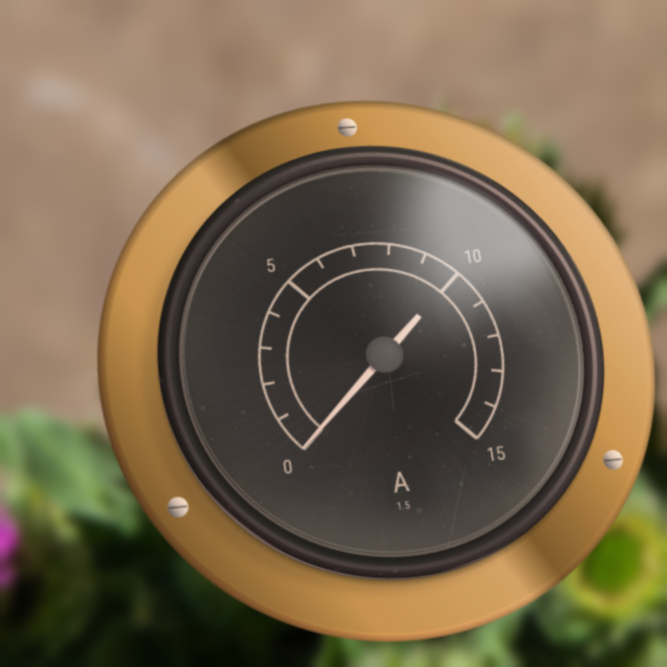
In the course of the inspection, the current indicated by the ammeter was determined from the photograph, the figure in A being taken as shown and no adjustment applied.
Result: 0 A
